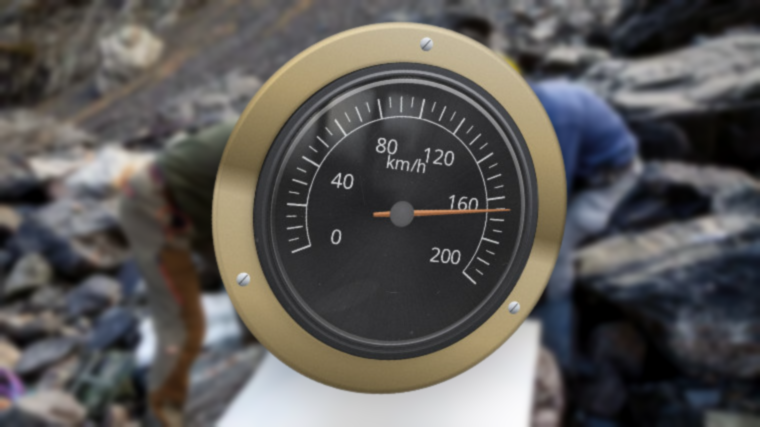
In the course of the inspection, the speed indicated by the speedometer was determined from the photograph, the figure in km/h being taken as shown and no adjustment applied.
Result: 165 km/h
